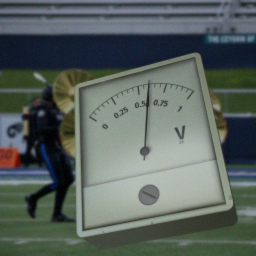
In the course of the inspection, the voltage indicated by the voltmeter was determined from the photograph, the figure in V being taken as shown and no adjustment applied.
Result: 0.6 V
